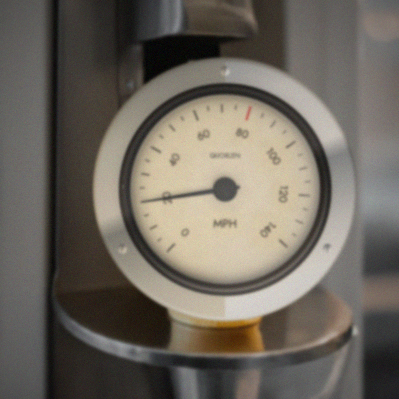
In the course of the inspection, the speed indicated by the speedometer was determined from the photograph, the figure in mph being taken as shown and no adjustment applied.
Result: 20 mph
